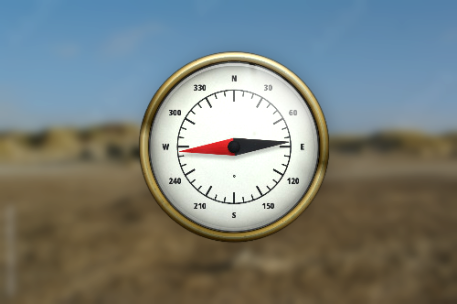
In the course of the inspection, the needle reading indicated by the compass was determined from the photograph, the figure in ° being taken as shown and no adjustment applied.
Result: 265 °
